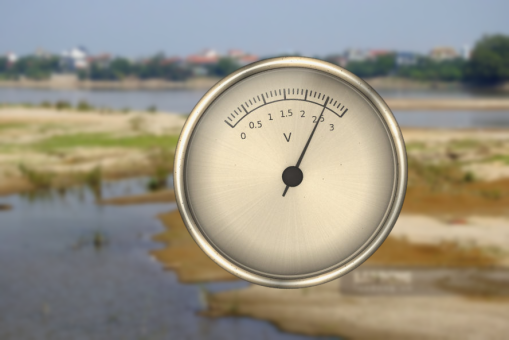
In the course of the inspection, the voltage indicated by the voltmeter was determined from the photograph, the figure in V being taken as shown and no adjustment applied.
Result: 2.5 V
